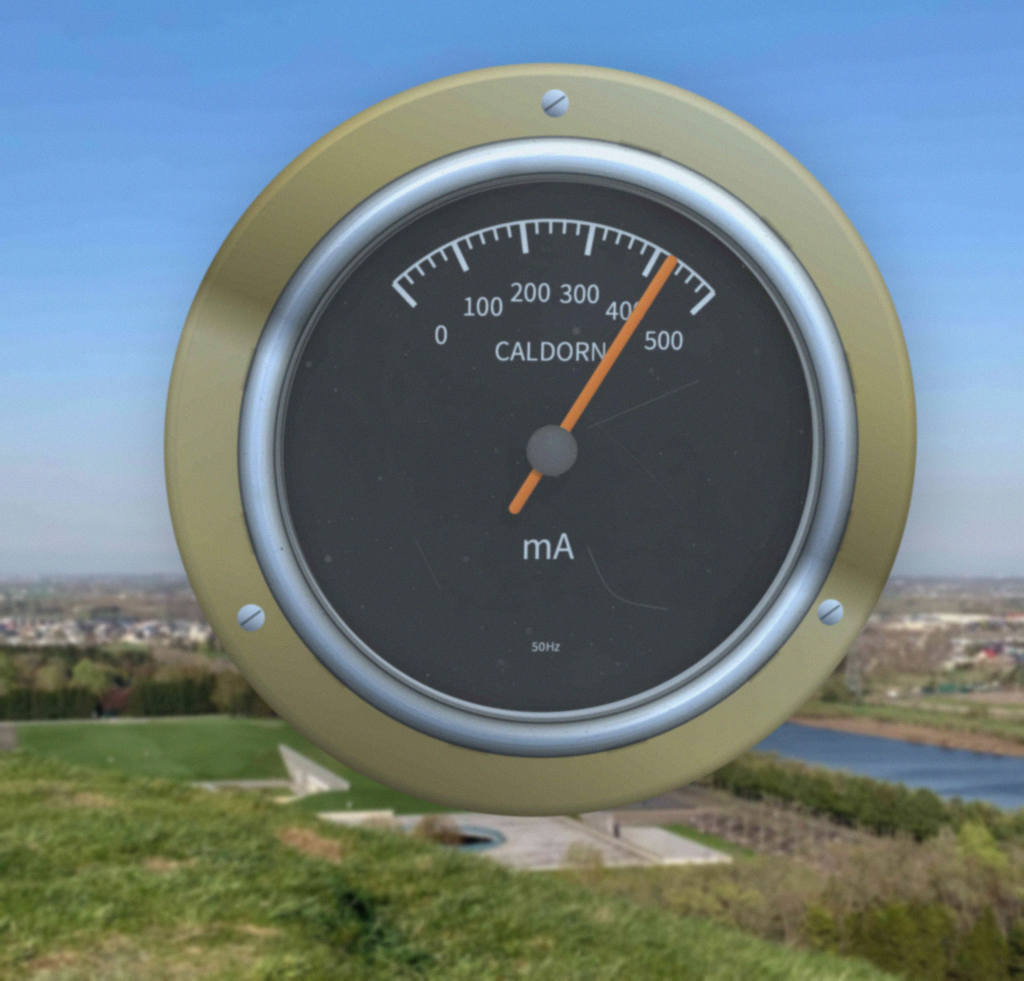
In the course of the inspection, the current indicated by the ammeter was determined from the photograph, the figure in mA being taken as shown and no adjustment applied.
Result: 420 mA
